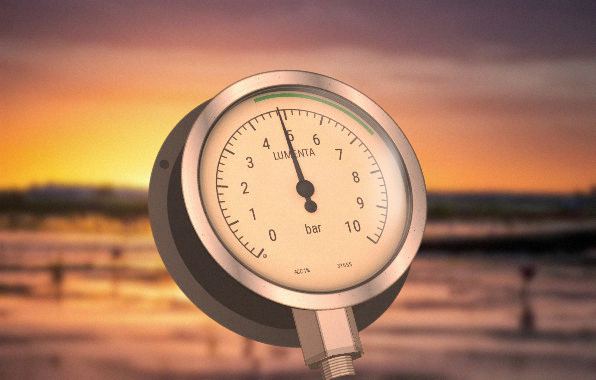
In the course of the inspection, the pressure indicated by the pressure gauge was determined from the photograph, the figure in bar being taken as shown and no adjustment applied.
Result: 4.8 bar
